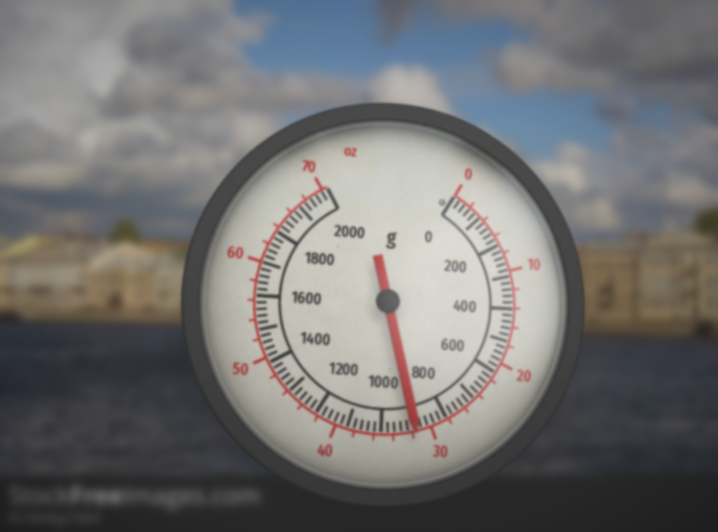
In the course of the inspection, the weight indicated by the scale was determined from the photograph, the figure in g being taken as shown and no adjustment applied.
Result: 900 g
